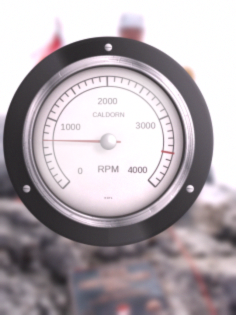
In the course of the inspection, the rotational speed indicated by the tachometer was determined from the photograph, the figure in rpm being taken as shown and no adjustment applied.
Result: 700 rpm
